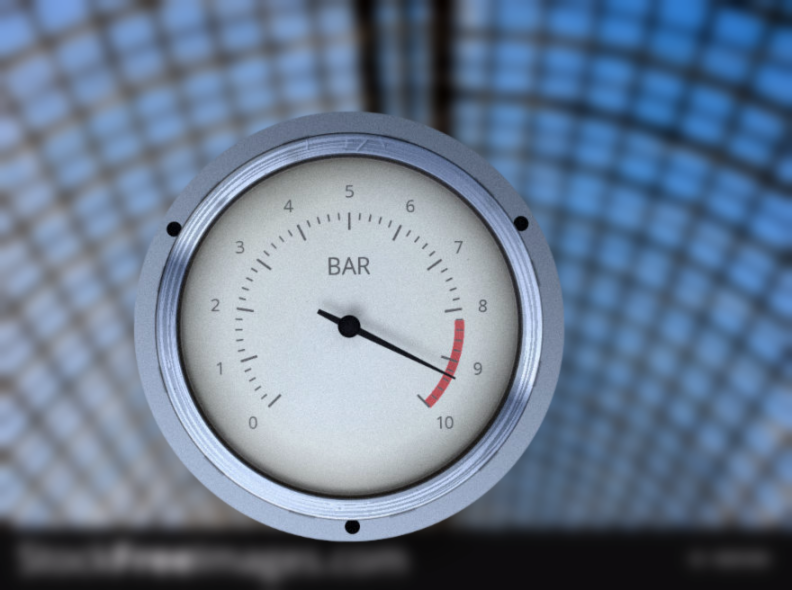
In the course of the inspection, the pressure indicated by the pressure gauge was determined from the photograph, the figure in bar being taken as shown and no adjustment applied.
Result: 9.3 bar
